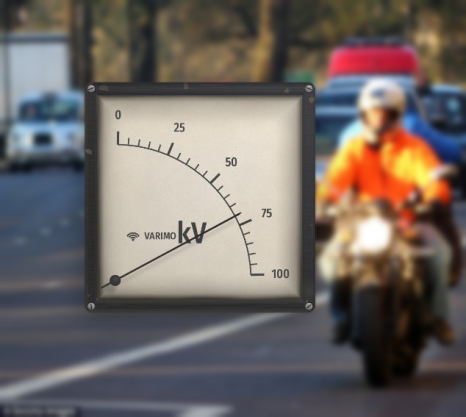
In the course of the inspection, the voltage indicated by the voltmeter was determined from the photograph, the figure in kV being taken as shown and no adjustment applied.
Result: 70 kV
